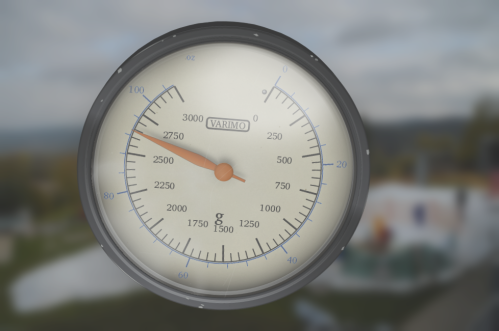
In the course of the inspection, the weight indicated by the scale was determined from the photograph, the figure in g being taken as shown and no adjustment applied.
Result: 2650 g
